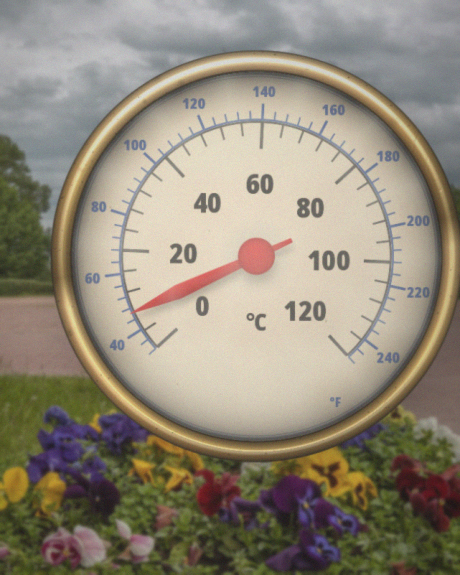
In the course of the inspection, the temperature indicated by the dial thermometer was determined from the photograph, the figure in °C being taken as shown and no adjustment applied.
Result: 8 °C
